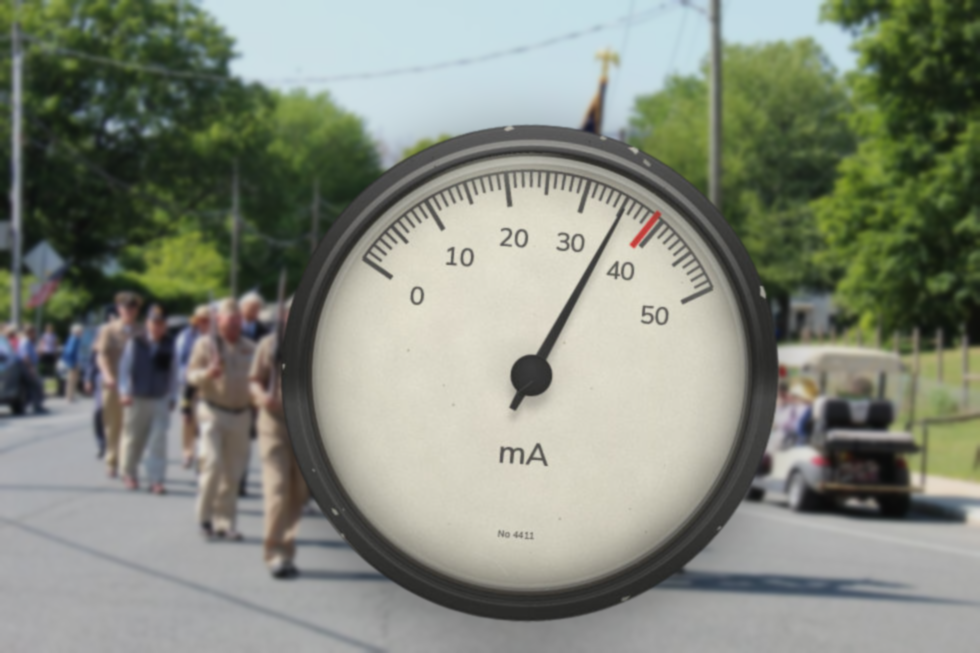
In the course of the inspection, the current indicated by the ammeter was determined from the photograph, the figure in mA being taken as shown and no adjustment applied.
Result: 35 mA
